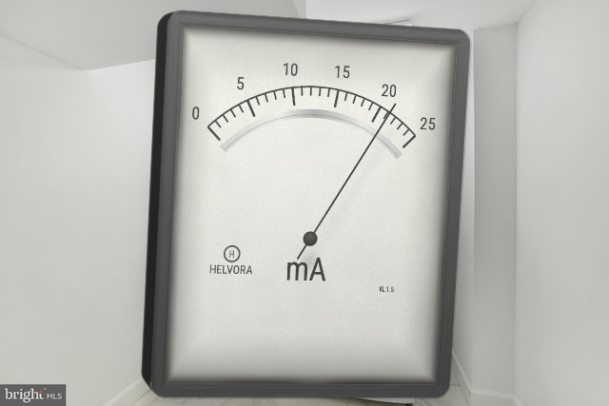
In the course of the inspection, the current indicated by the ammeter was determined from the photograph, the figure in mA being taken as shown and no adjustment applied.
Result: 21 mA
